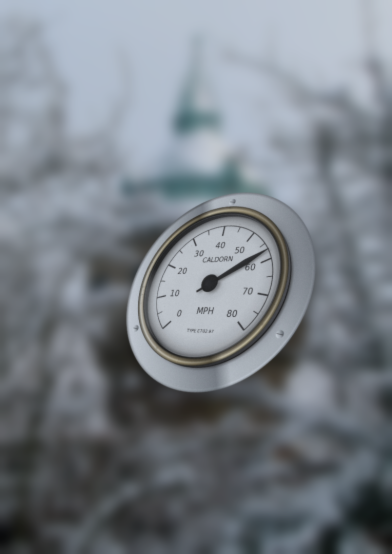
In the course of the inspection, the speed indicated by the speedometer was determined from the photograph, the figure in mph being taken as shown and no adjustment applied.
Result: 57.5 mph
